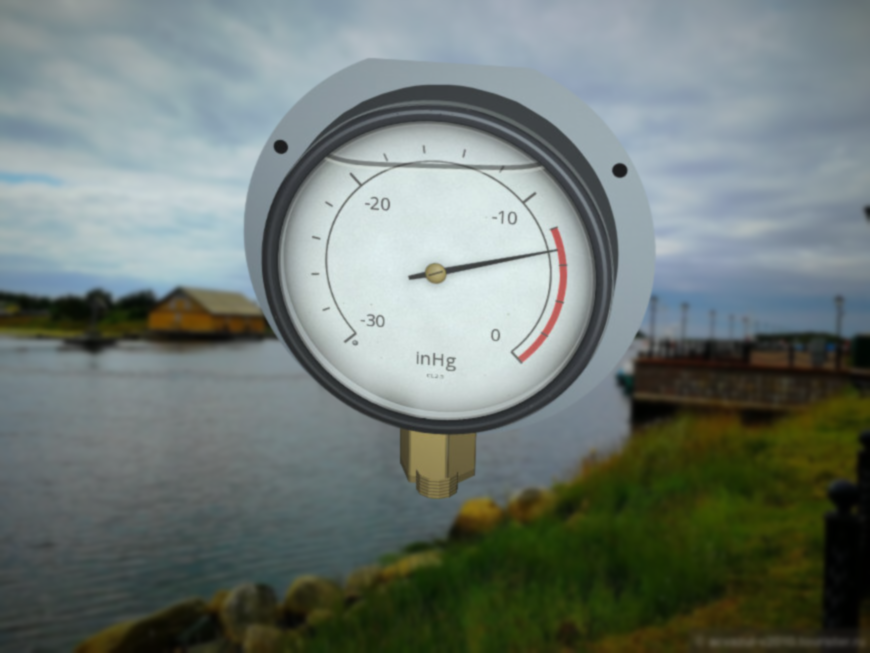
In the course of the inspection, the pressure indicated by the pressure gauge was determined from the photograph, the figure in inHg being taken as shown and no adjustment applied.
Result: -7 inHg
